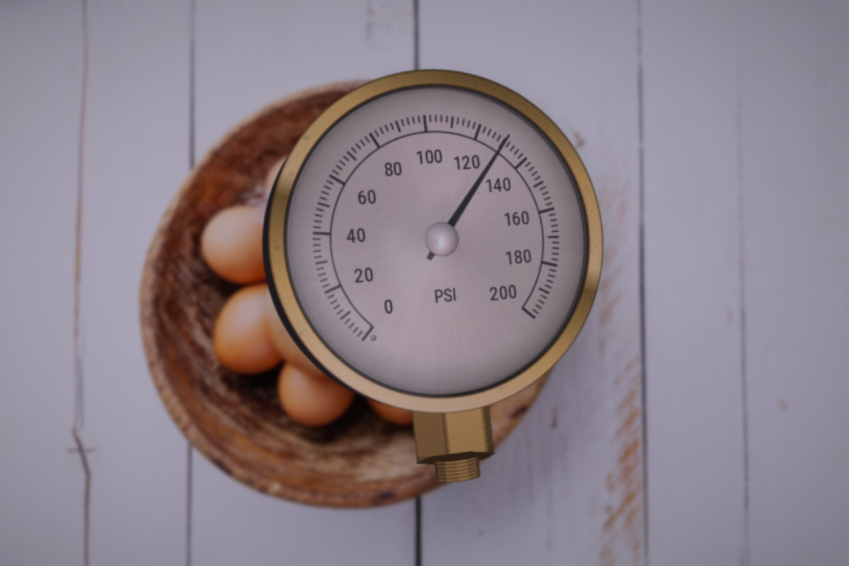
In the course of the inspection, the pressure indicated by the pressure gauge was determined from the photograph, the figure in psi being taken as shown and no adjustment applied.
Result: 130 psi
